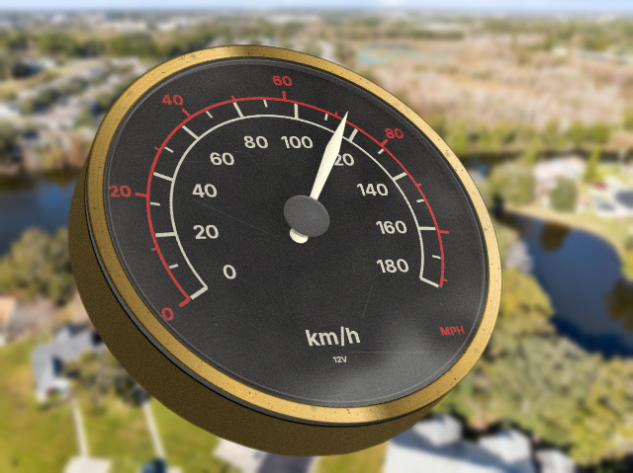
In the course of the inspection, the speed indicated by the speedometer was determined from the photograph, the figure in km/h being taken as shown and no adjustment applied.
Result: 115 km/h
